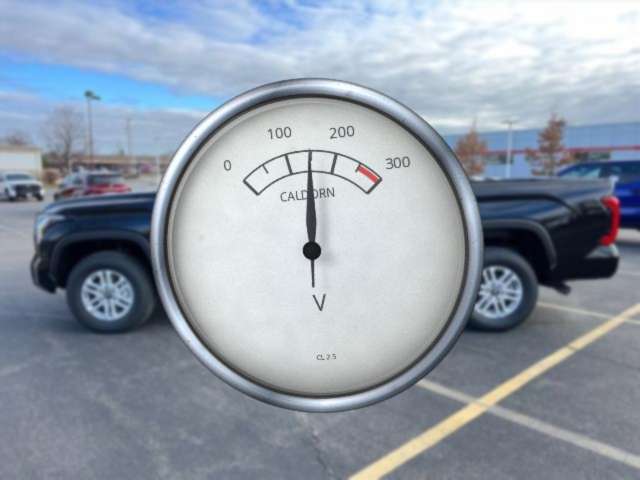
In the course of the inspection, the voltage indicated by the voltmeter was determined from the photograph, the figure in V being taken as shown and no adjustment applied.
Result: 150 V
